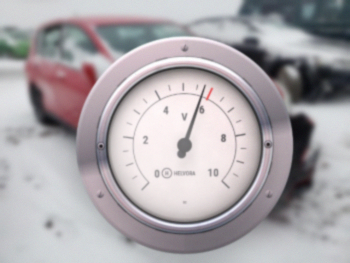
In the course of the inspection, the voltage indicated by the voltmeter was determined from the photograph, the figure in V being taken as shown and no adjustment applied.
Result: 5.75 V
